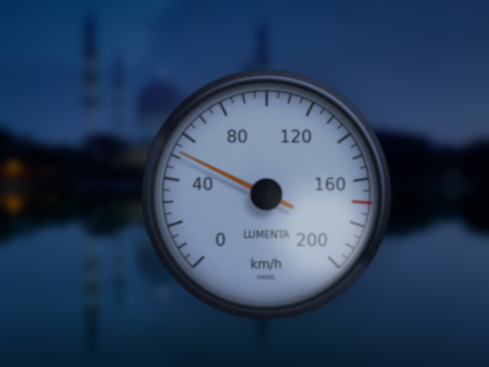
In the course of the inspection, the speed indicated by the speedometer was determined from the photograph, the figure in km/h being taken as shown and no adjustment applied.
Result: 52.5 km/h
